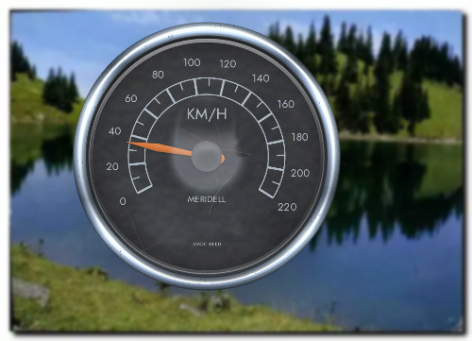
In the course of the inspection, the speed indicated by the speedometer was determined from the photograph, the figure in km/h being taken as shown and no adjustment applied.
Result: 35 km/h
